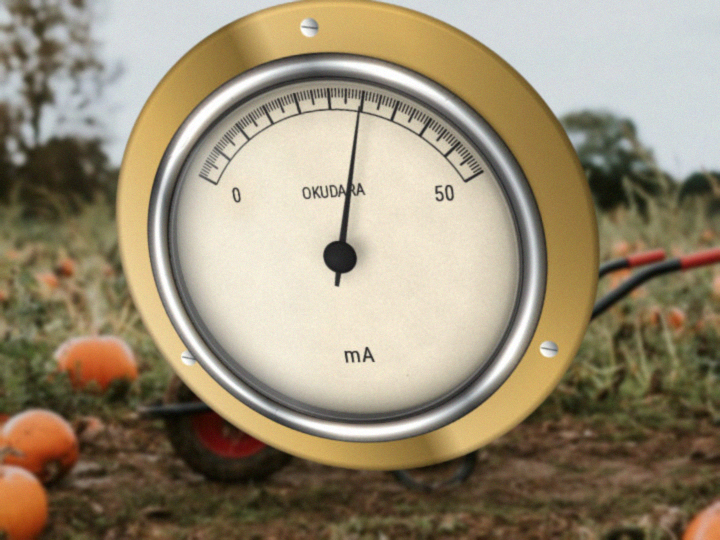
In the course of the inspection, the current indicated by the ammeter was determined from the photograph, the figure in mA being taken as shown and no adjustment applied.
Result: 30 mA
